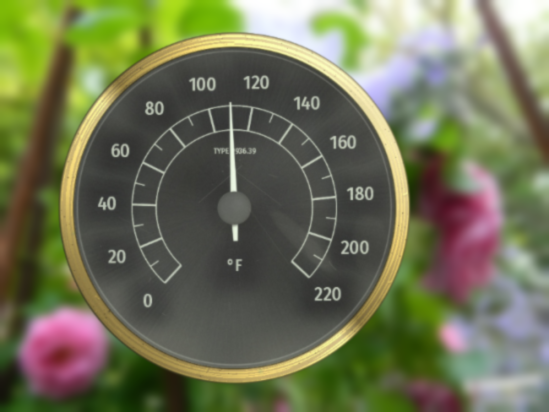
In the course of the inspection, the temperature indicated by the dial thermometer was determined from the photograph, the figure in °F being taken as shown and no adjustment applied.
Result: 110 °F
